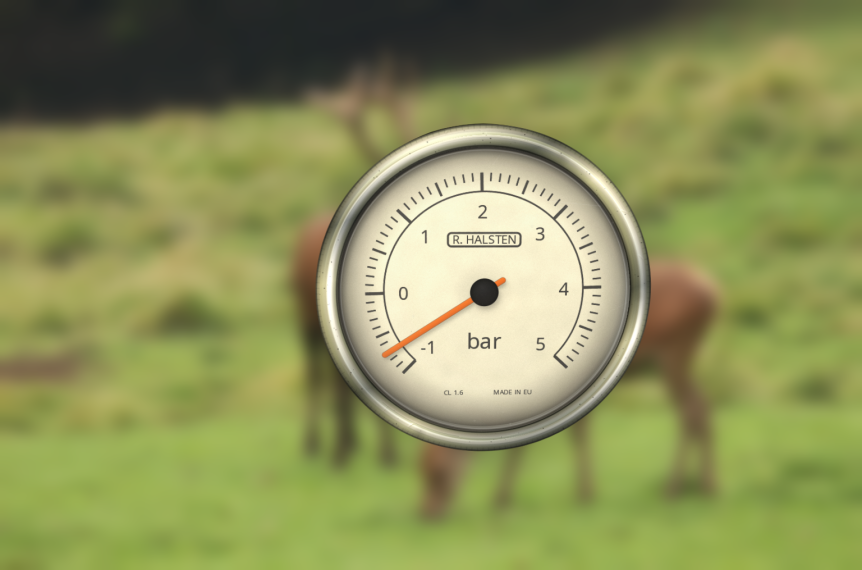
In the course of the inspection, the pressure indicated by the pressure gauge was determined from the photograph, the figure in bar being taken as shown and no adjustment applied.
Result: -0.7 bar
